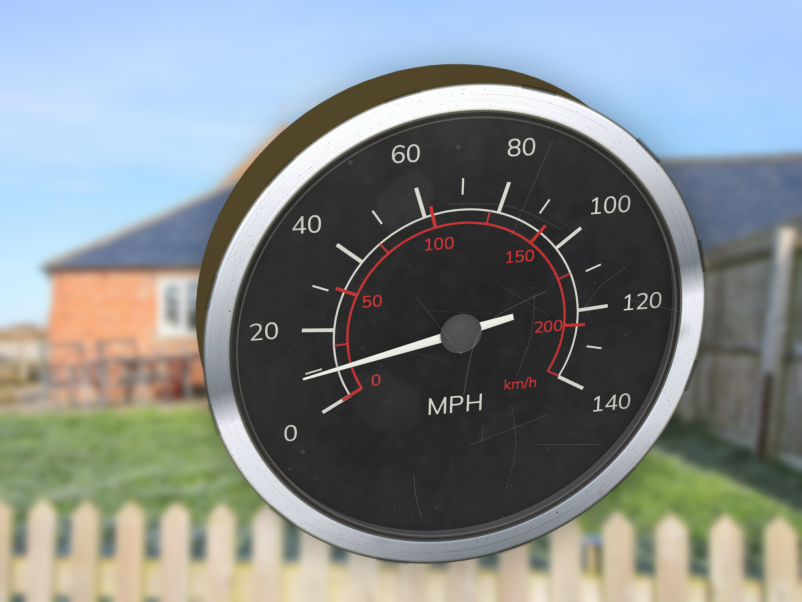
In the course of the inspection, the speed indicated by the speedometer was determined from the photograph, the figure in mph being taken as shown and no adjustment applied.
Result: 10 mph
